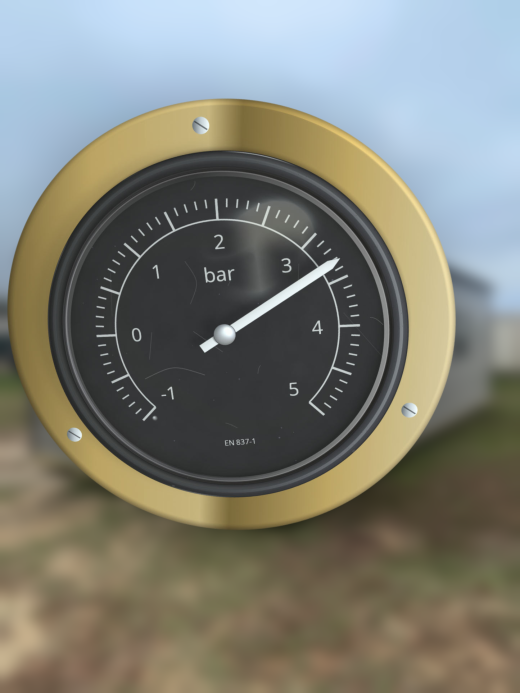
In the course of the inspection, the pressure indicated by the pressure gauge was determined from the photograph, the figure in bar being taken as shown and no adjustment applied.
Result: 3.3 bar
